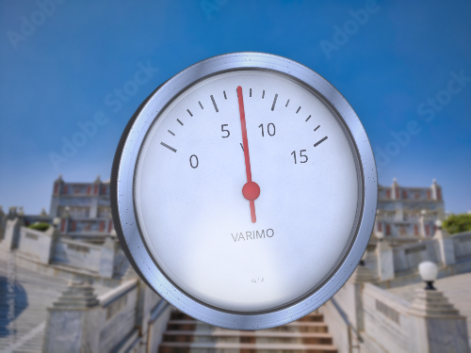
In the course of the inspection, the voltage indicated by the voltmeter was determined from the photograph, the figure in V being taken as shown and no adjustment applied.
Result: 7 V
